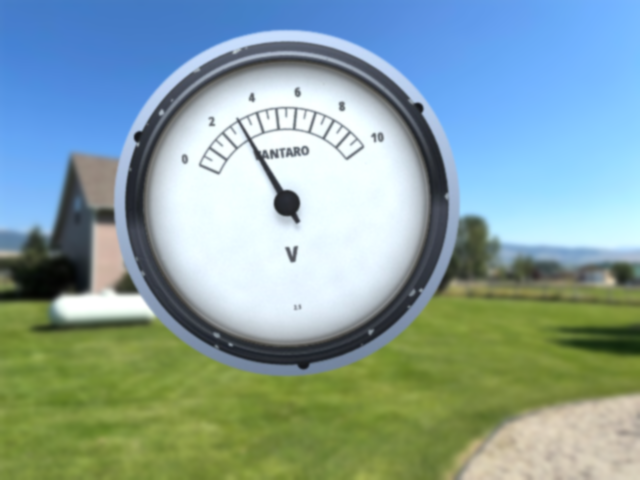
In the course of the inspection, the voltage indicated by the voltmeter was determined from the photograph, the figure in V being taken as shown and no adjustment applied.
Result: 3 V
